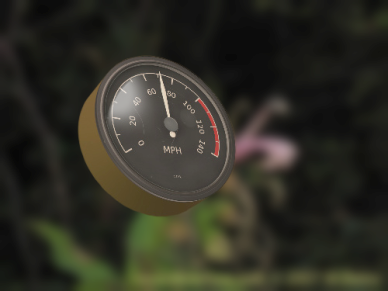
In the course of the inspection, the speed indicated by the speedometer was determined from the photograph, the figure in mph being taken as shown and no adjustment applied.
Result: 70 mph
